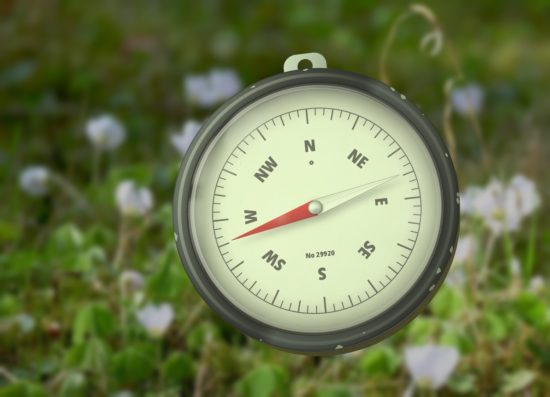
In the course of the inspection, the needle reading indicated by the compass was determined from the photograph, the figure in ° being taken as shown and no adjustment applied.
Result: 255 °
